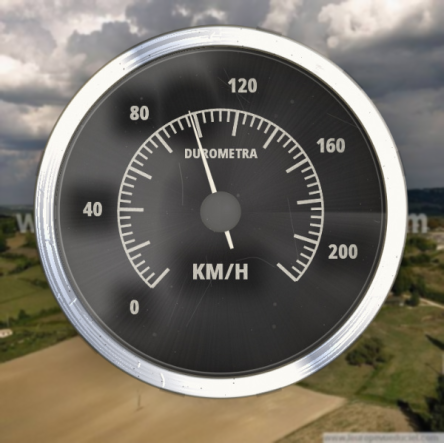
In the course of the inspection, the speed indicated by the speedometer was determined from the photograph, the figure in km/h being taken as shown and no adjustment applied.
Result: 98 km/h
